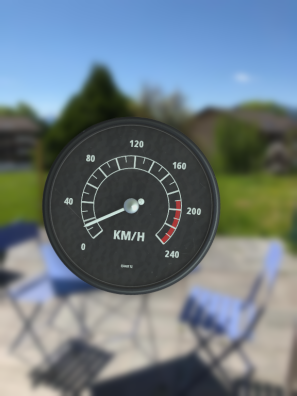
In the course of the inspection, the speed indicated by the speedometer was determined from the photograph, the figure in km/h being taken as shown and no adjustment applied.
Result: 15 km/h
